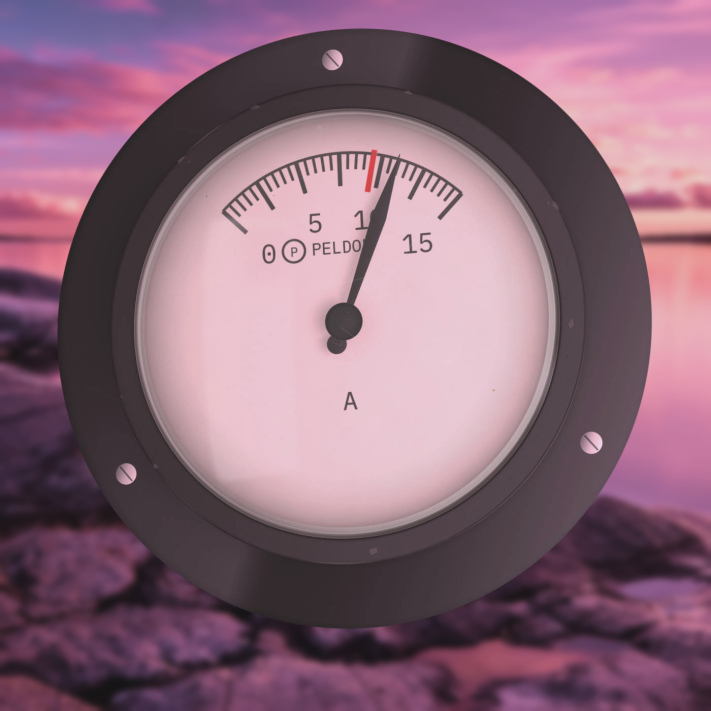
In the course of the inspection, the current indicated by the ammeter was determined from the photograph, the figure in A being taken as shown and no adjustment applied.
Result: 11 A
